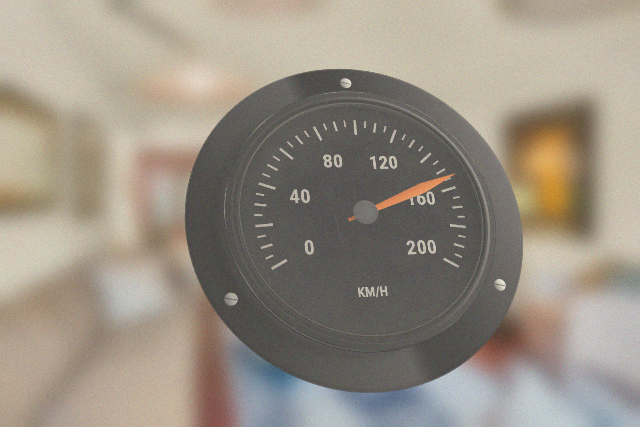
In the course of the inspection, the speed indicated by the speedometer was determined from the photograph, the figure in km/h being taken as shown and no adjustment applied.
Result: 155 km/h
